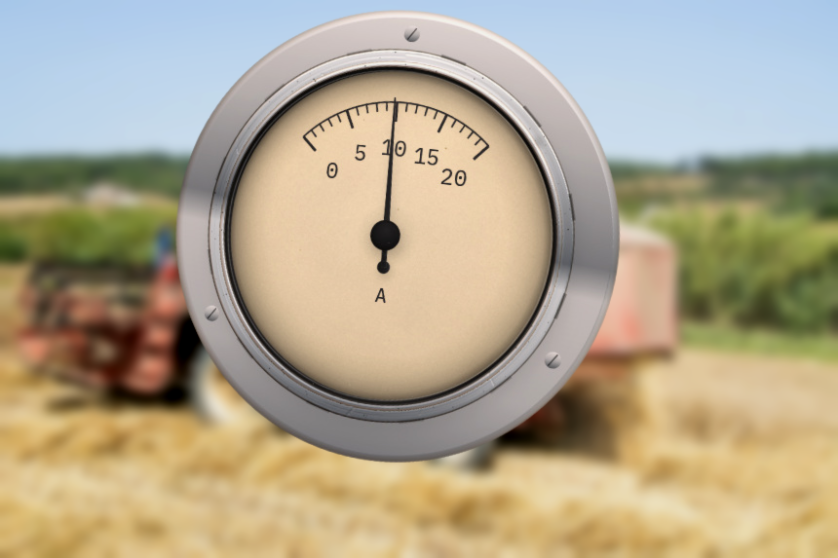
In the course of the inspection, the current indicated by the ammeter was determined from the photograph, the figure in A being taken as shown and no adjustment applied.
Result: 10 A
